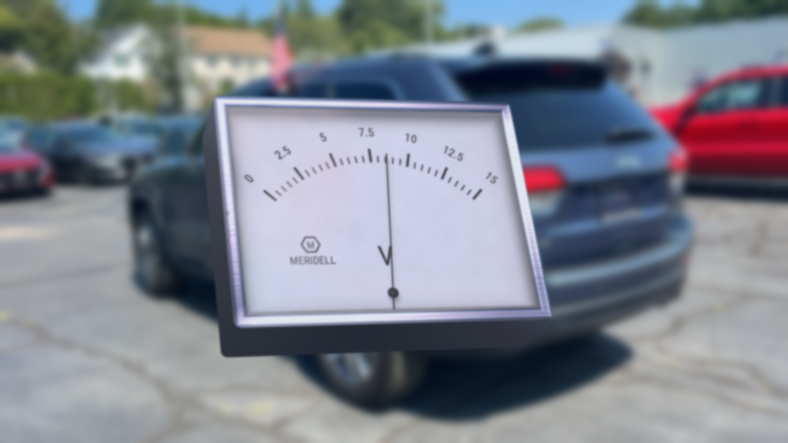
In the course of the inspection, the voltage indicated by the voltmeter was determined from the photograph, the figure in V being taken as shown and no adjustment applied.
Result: 8.5 V
